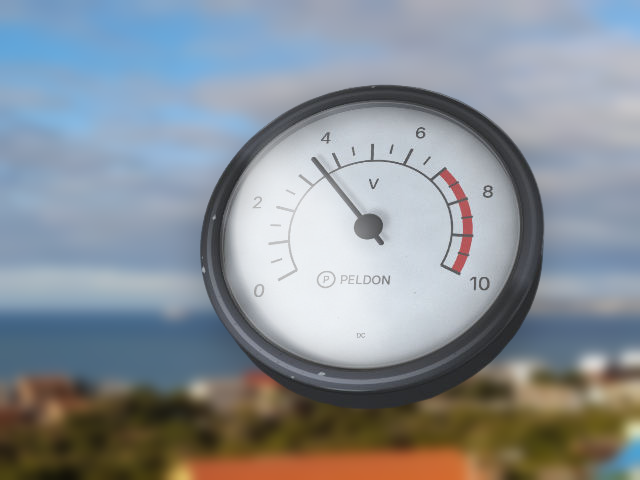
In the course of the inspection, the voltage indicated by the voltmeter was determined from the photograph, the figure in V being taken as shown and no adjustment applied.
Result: 3.5 V
